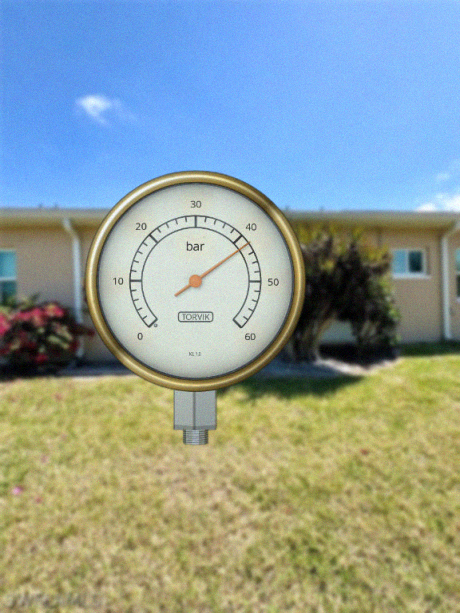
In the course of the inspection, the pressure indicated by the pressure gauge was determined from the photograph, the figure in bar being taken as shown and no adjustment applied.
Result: 42 bar
